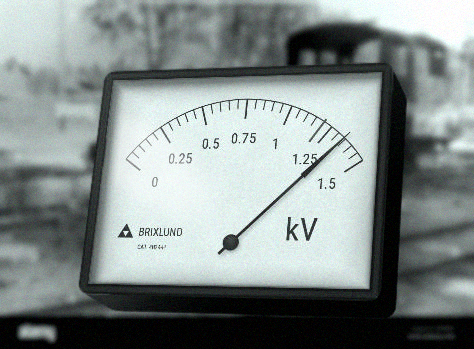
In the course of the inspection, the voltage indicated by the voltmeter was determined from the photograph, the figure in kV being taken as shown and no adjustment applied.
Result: 1.35 kV
